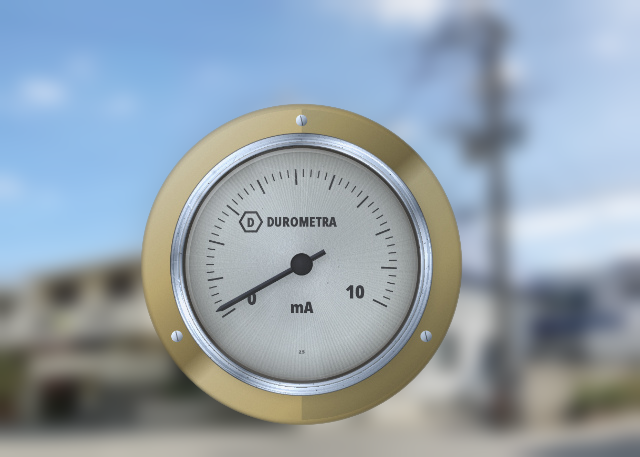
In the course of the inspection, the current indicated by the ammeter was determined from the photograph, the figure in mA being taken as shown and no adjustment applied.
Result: 0.2 mA
